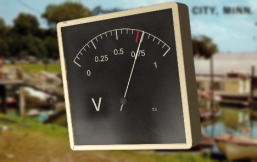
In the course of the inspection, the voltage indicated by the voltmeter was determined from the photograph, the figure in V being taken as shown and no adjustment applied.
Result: 0.75 V
